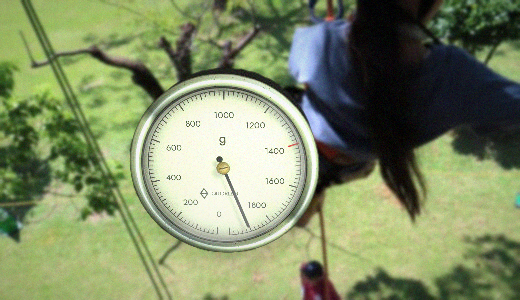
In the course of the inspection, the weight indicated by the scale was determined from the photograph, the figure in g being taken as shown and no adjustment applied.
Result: 1900 g
